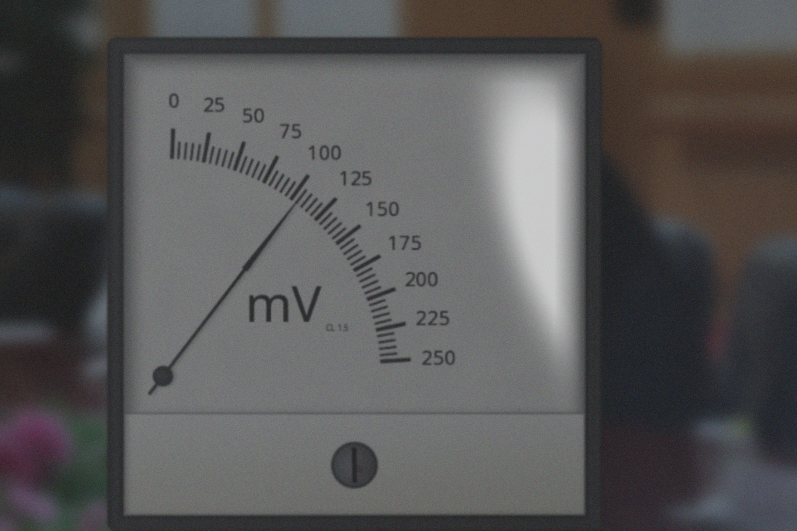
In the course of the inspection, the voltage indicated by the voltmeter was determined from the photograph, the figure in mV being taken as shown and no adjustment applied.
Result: 105 mV
